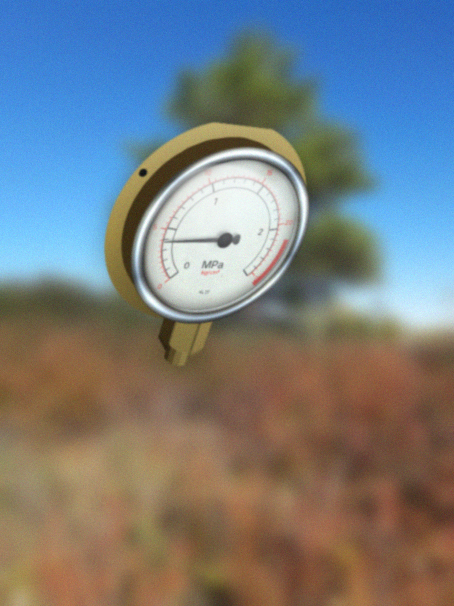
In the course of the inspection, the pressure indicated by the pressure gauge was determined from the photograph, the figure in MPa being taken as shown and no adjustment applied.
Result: 0.4 MPa
